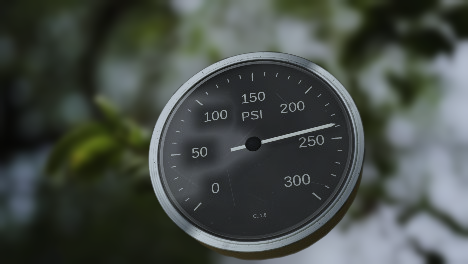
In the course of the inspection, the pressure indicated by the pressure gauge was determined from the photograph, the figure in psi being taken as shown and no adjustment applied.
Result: 240 psi
